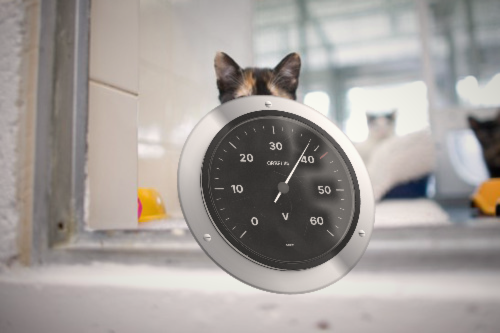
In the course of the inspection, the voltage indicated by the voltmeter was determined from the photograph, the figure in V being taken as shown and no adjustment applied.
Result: 38 V
